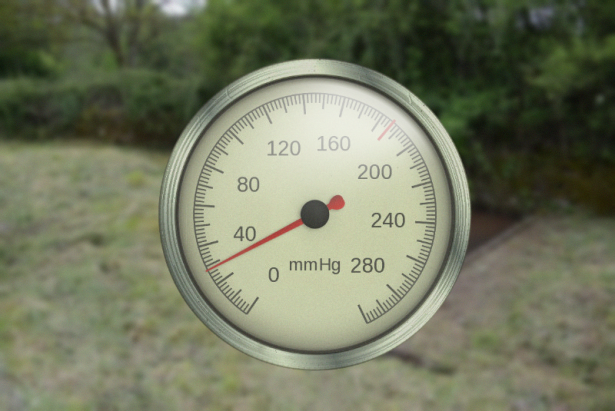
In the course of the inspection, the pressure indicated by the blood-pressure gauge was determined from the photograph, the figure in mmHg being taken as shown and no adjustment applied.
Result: 28 mmHg
